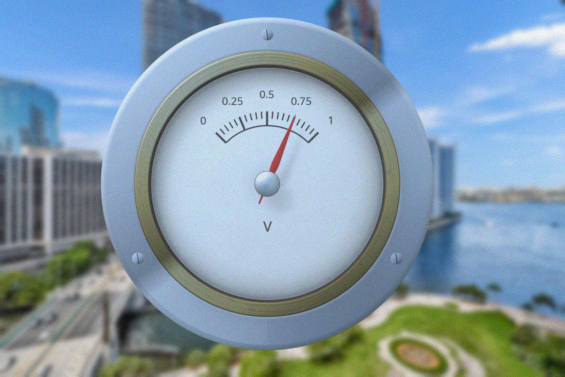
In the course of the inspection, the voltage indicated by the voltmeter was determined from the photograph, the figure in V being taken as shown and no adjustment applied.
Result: 0.75 V
